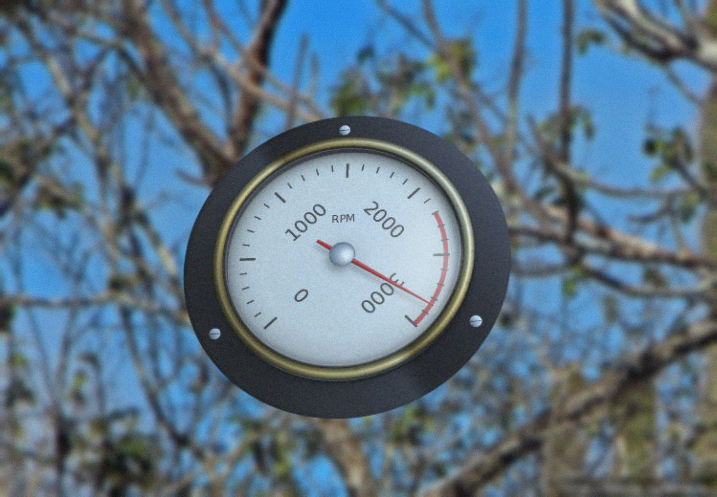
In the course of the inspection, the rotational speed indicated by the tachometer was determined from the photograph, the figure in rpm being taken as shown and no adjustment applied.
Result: 2850 rpm
